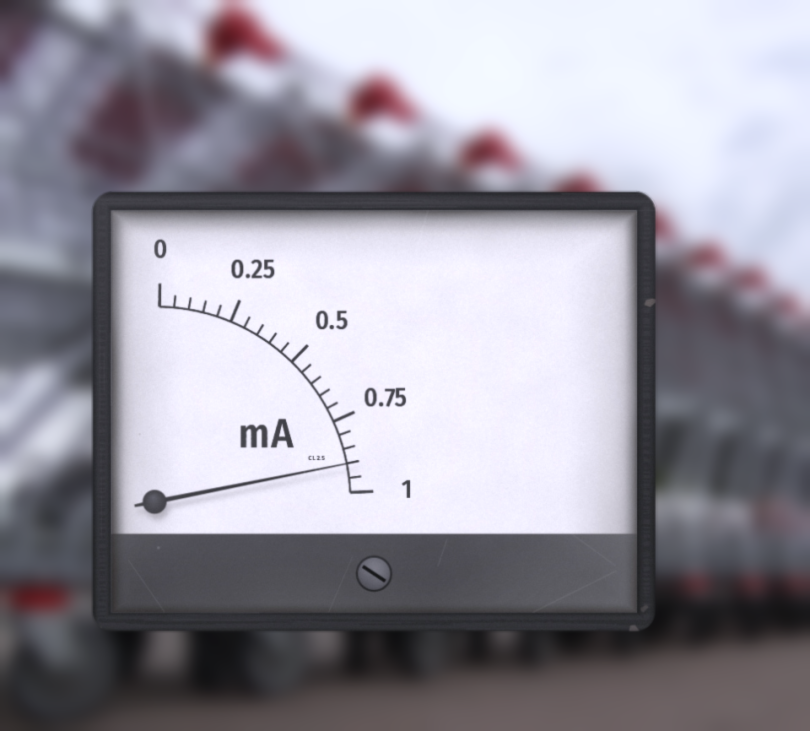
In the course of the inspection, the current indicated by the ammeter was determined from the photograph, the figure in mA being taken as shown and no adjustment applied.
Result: 0.9 mA
